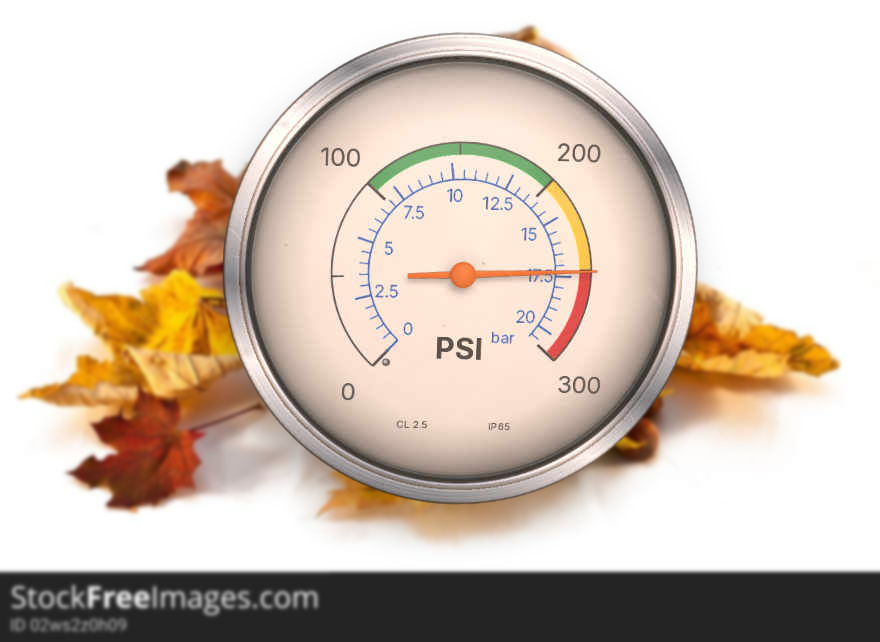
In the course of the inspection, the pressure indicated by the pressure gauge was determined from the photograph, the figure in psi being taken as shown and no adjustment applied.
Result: 250 psi
